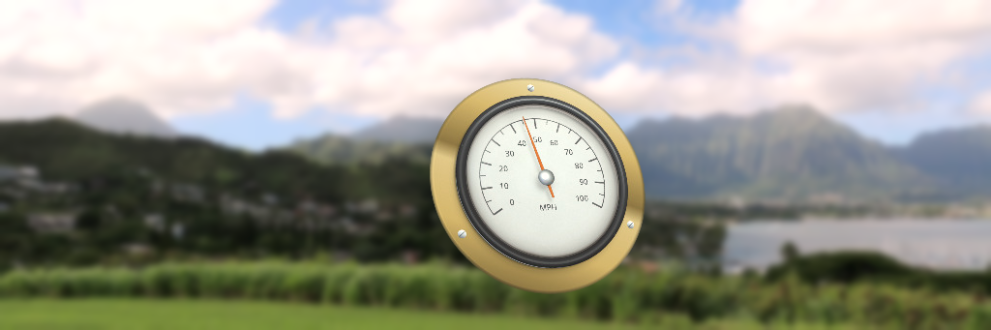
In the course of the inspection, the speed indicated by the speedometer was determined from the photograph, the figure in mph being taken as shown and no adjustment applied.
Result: 45 mph
